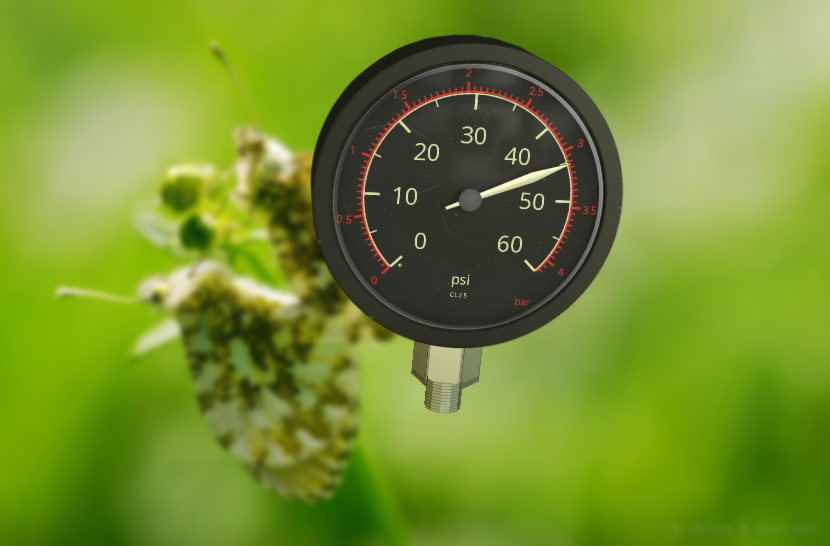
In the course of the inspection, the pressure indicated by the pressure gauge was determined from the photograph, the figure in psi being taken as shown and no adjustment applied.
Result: 45 psi
